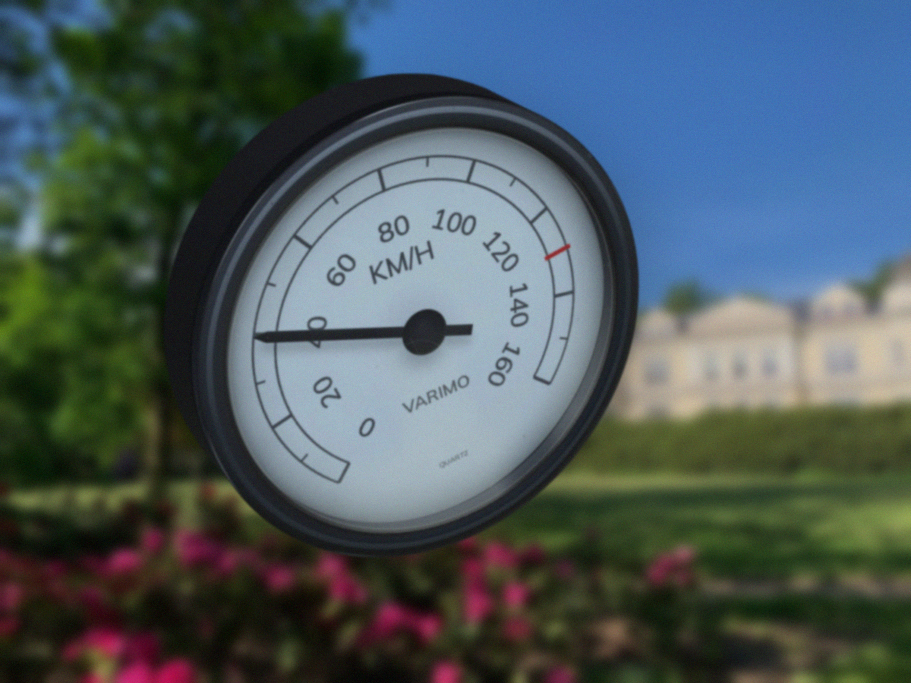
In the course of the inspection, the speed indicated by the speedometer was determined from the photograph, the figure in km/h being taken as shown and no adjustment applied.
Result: 40 km/h
